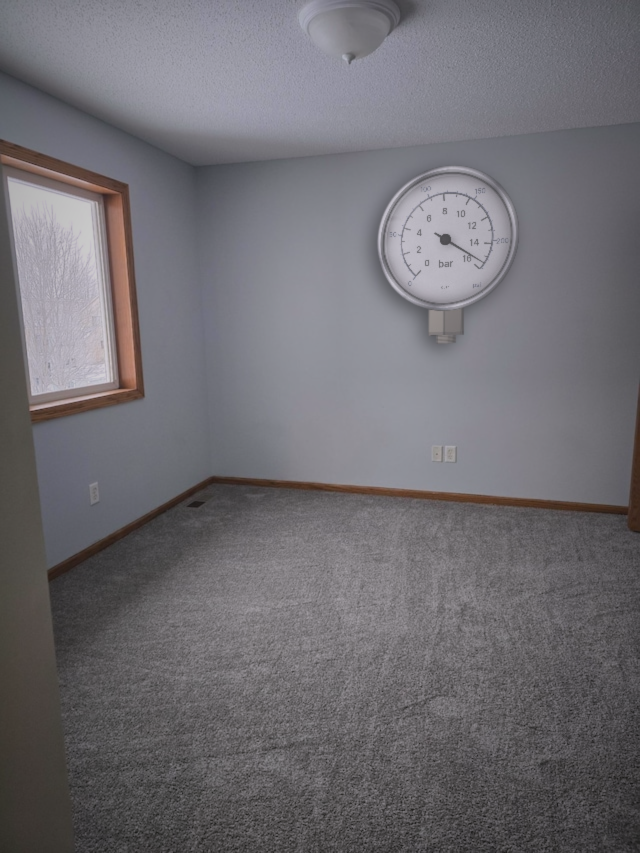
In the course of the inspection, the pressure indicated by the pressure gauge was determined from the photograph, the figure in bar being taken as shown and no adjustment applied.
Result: 15.5 bar
